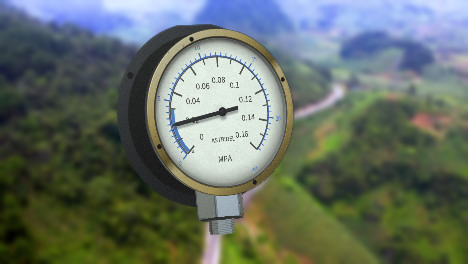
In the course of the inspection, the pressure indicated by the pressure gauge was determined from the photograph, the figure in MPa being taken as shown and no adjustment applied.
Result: 0.02 MPa
